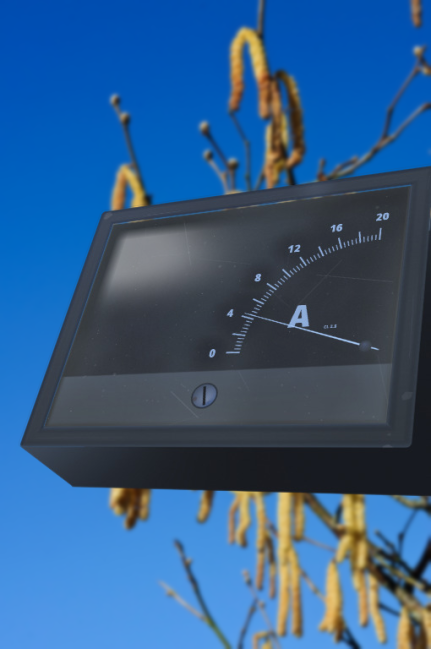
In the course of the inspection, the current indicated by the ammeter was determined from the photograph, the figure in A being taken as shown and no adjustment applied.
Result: 4 A
